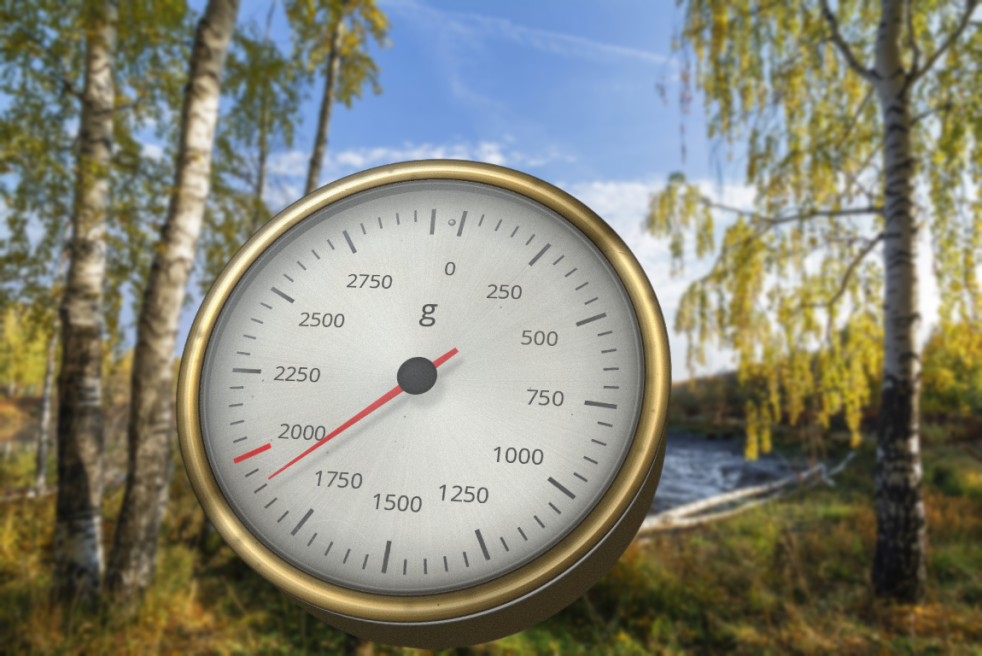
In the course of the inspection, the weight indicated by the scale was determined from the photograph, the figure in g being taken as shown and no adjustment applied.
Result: 1900 g
